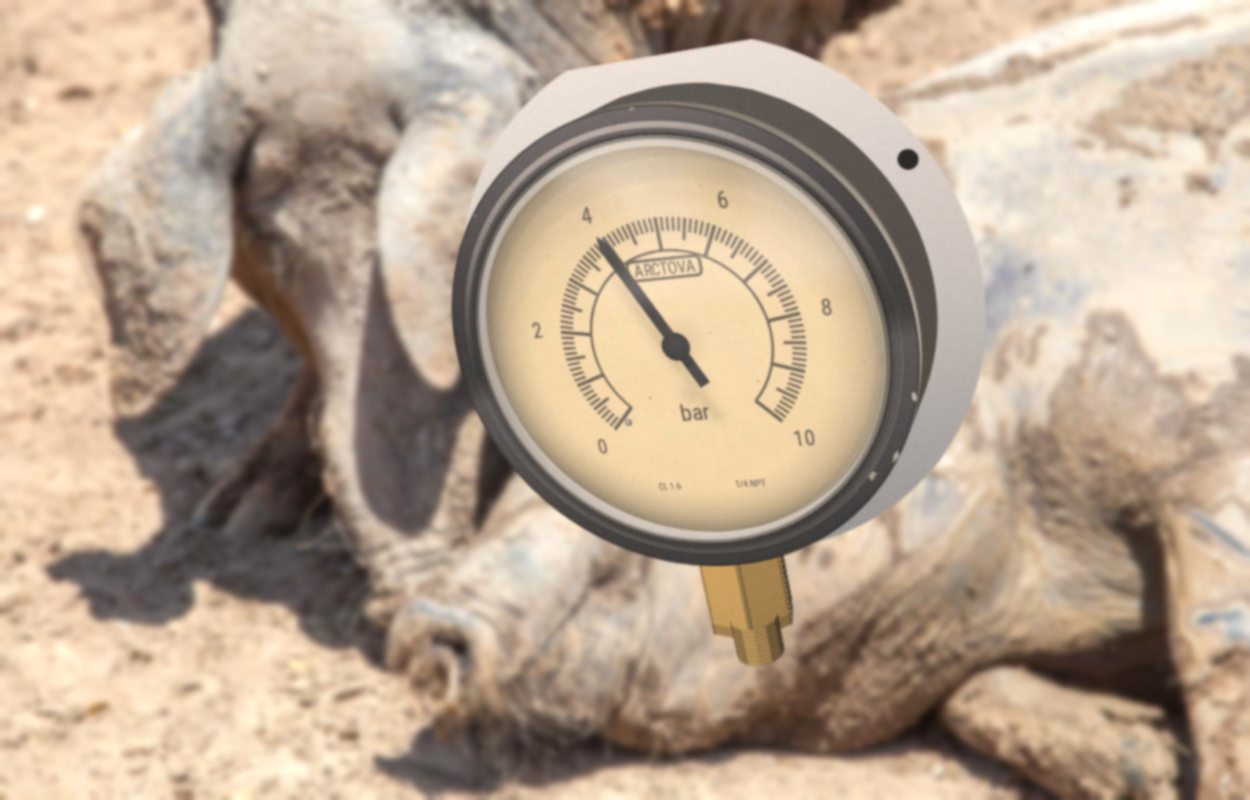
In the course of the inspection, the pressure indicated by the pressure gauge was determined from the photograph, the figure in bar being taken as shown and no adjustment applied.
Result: 4 bar
